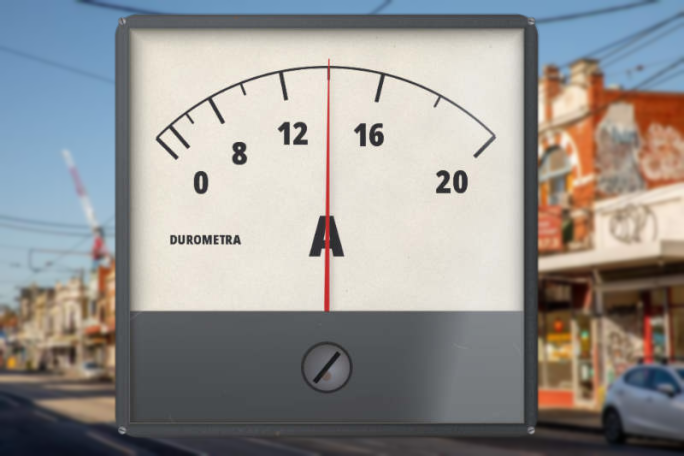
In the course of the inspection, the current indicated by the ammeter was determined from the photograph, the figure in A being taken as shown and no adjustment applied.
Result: 14 A
